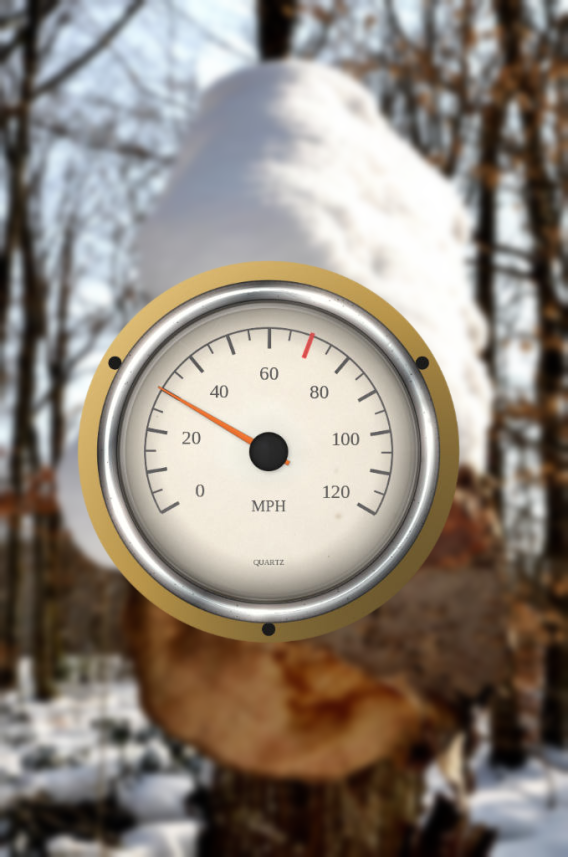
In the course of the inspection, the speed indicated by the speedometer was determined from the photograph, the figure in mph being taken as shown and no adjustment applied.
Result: 30 mph
